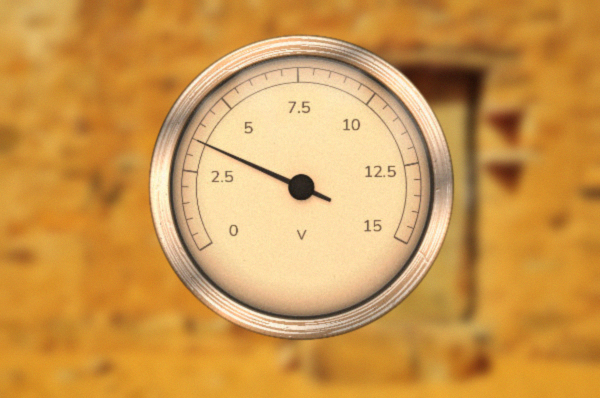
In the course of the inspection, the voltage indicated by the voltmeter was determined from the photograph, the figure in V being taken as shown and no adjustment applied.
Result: 3.5 V
